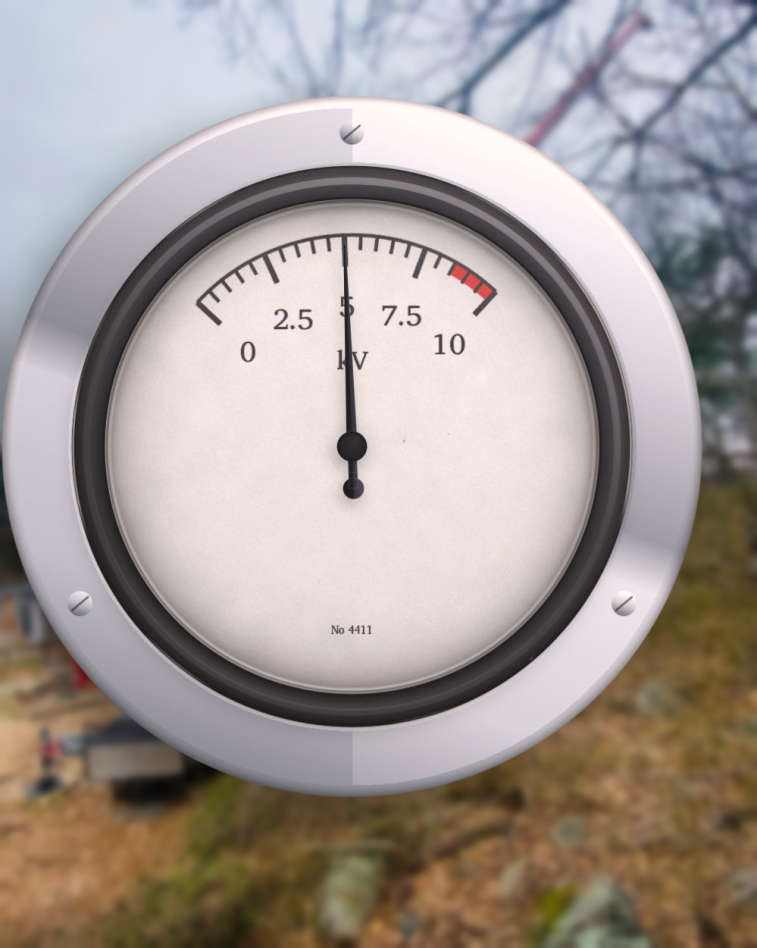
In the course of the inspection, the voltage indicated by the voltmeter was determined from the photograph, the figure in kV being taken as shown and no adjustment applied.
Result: 5 kV
